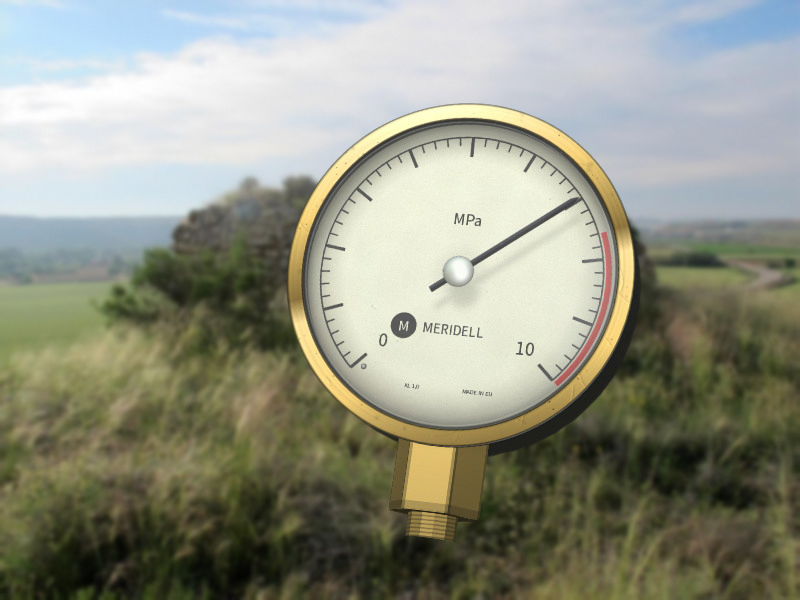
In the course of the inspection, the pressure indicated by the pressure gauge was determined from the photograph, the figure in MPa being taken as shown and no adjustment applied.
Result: 7 MPa
